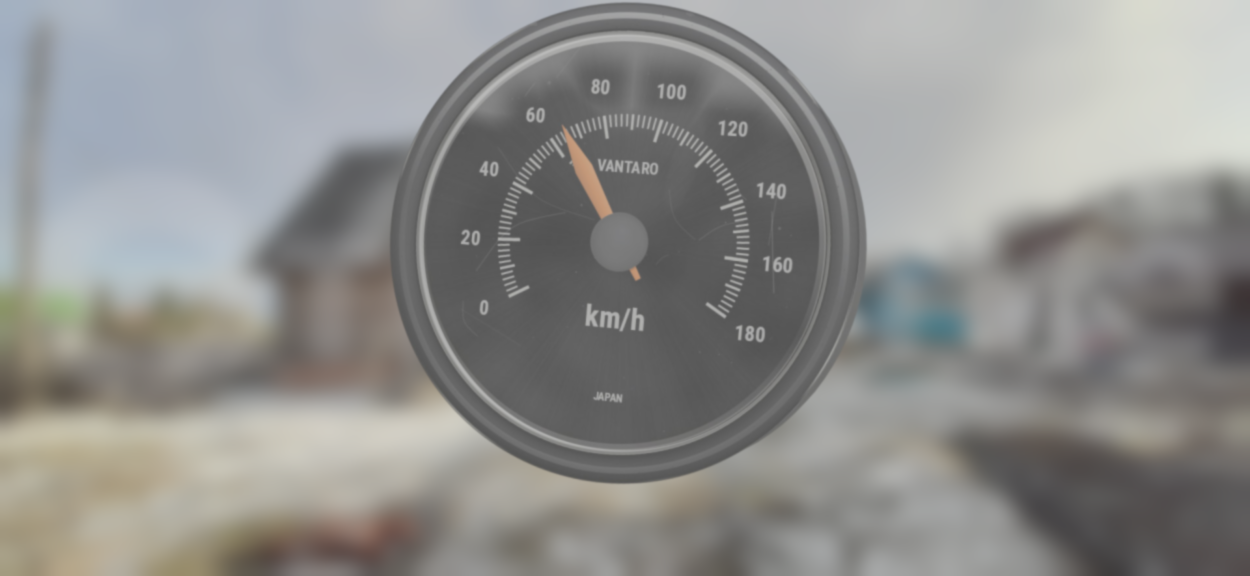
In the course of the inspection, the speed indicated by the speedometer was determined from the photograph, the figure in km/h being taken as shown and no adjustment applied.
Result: 66 km/h
